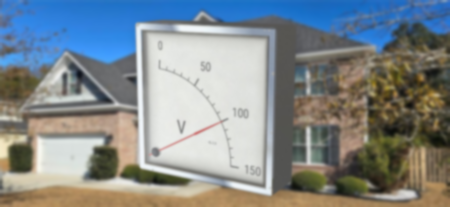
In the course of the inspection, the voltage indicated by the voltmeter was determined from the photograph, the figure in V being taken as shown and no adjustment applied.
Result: 100 V
